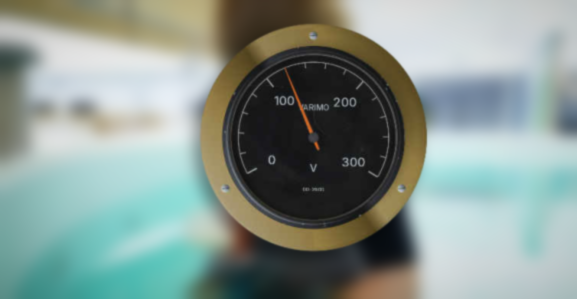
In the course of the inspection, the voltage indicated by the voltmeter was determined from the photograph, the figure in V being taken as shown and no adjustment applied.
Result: 120 V
